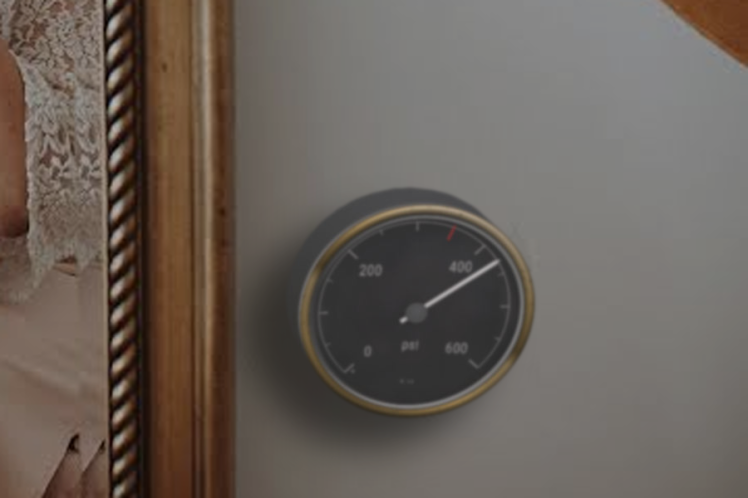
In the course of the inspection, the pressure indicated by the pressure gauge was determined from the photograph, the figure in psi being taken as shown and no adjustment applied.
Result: 425 psi
